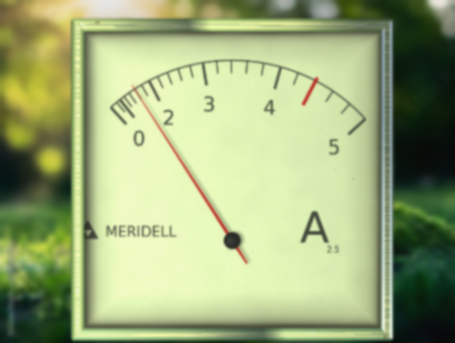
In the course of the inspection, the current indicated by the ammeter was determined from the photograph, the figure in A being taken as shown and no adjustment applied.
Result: 1.6 A
